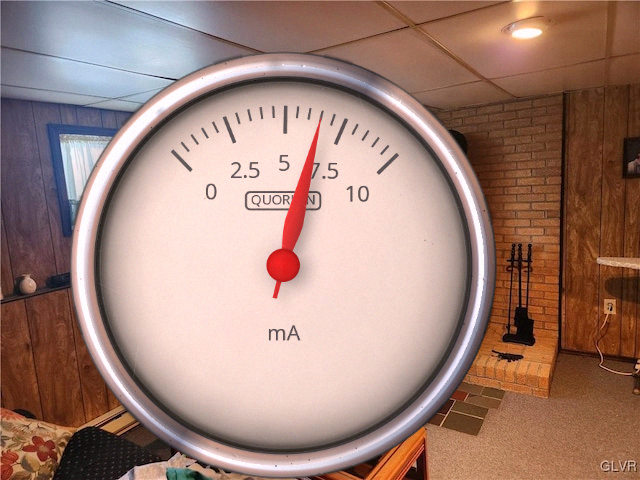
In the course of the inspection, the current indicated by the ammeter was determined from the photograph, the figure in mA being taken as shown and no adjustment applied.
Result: 6.5 mA
